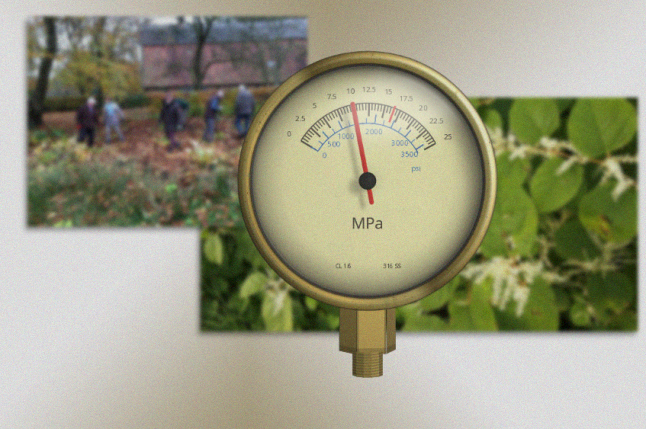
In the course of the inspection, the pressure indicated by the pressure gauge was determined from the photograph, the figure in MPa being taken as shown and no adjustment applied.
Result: 10 MPa
